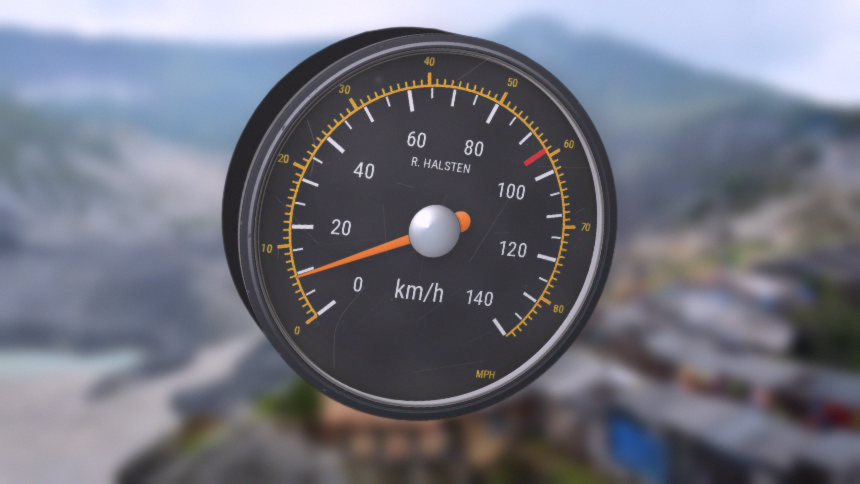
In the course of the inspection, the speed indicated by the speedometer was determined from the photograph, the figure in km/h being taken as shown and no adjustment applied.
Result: 10 km/h
